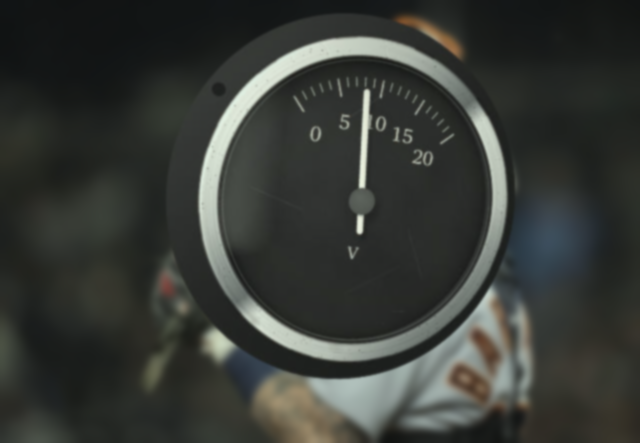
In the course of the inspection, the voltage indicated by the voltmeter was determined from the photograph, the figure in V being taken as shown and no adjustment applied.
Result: 8 V
